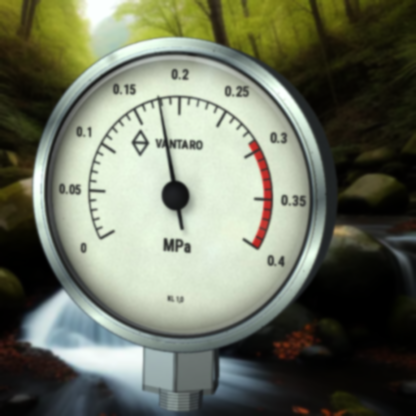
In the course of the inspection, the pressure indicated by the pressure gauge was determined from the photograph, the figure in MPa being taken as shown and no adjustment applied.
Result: 0.18 MPa
